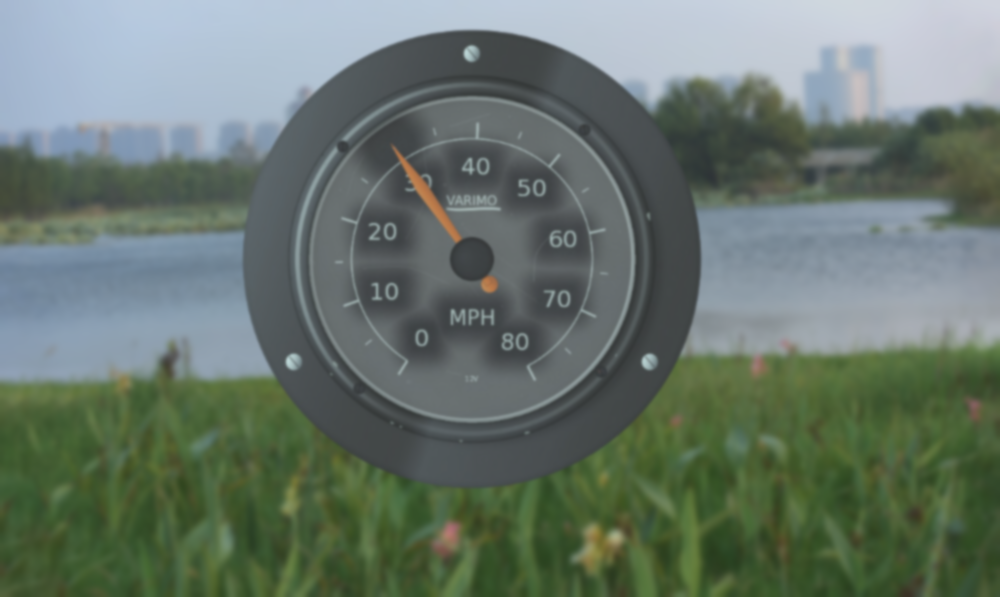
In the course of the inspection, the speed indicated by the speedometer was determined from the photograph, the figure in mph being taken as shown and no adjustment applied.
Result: 30 mph
